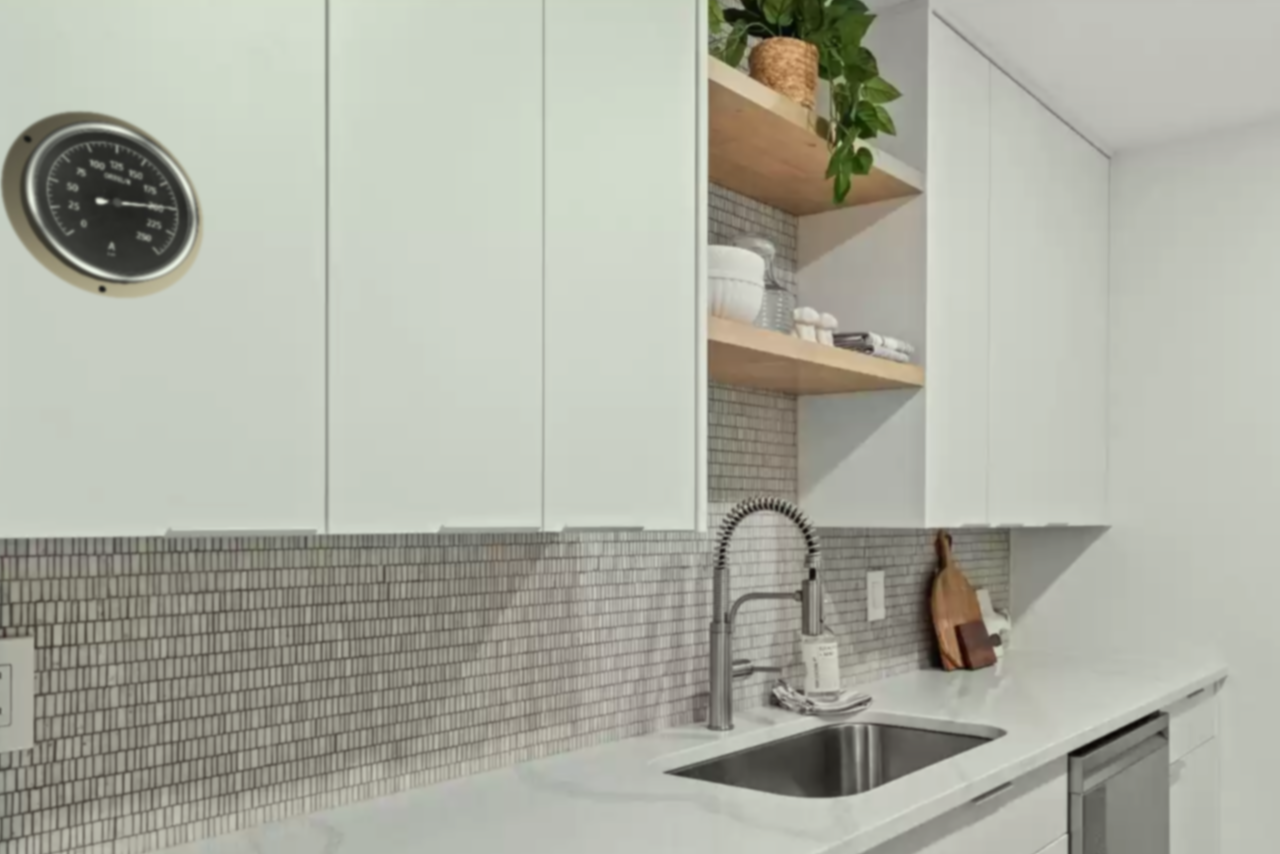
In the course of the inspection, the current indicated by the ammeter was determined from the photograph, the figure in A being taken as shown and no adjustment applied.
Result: 200 A
